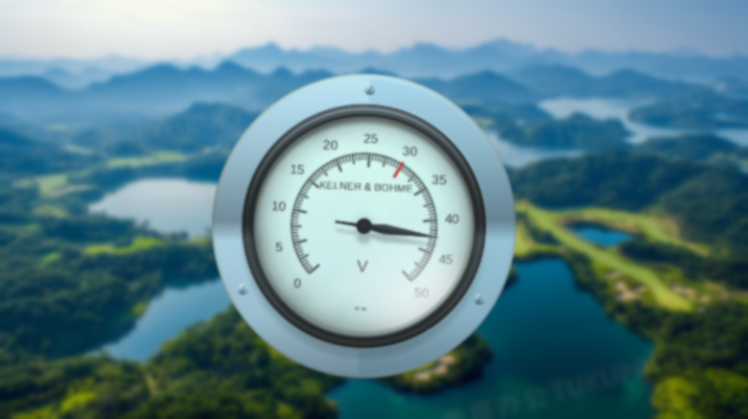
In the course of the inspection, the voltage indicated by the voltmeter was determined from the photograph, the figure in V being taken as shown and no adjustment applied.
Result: 42.5 V
